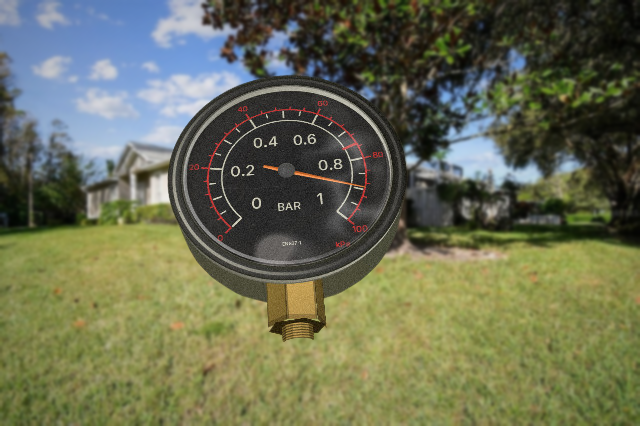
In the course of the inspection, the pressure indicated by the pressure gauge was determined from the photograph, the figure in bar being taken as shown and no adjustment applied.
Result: 0.9 bar
